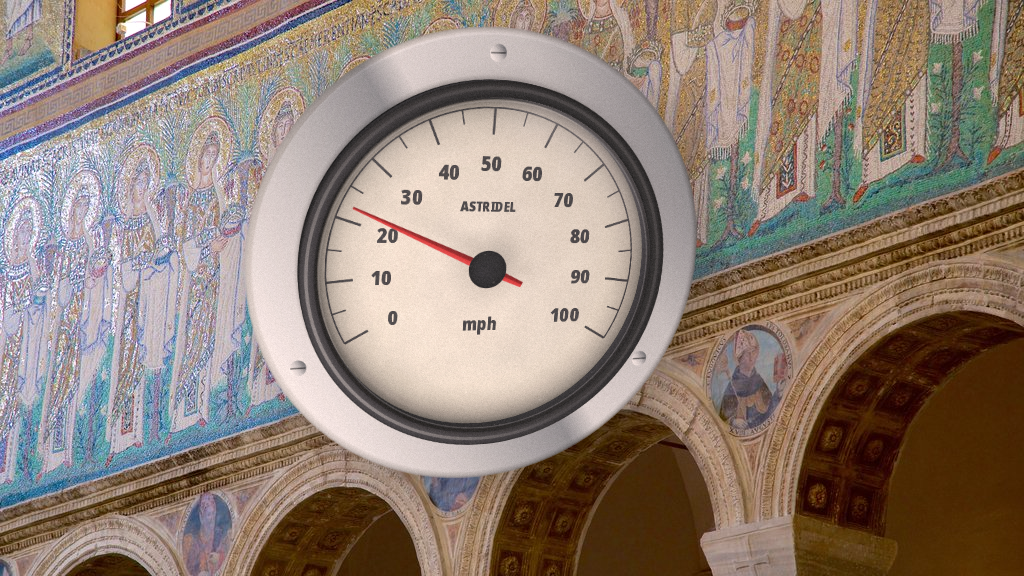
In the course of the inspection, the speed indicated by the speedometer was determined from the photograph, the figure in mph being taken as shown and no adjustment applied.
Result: 22.5 mph
